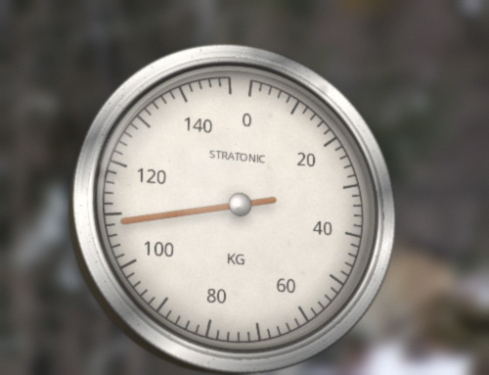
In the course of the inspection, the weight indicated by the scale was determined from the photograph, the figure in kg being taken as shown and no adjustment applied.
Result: 108 kg
